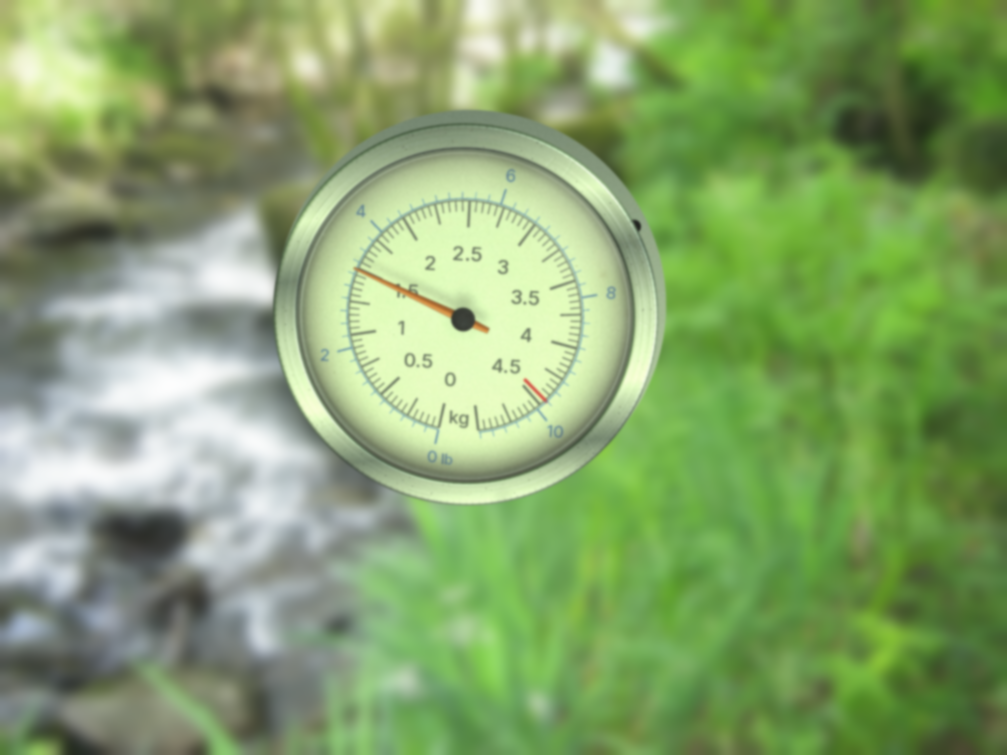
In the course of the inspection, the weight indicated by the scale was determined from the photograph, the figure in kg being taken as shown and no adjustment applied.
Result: 1.5 kg
